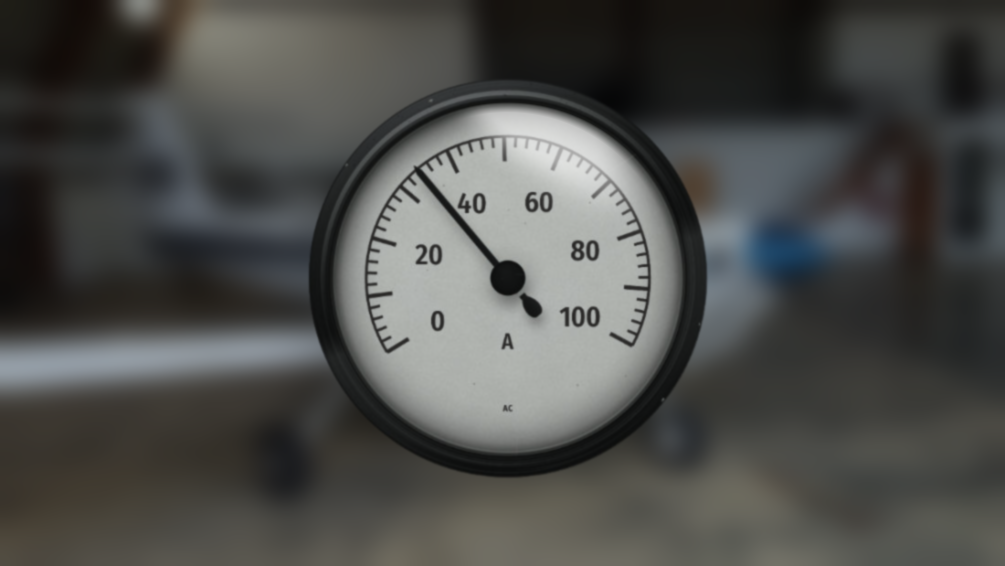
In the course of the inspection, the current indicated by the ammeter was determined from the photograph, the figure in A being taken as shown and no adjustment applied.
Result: 34 A
